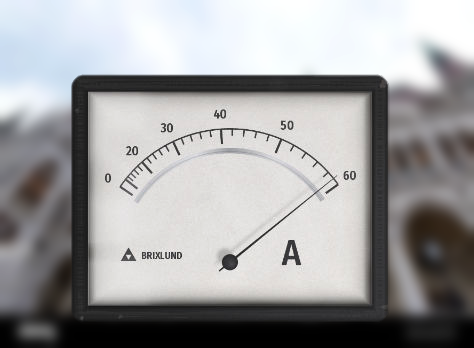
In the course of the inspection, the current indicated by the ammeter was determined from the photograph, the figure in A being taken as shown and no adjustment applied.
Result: 59 A
